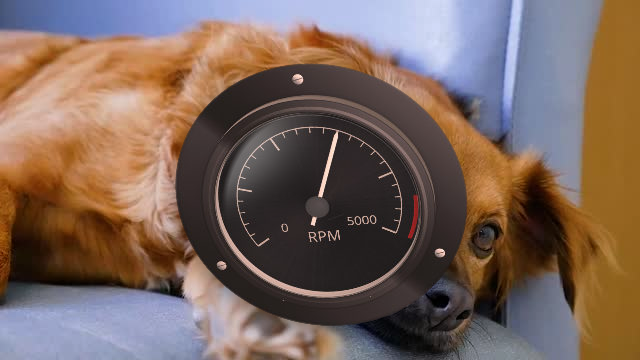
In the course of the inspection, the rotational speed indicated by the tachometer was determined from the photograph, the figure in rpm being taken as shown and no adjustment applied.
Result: 3000 rpm
